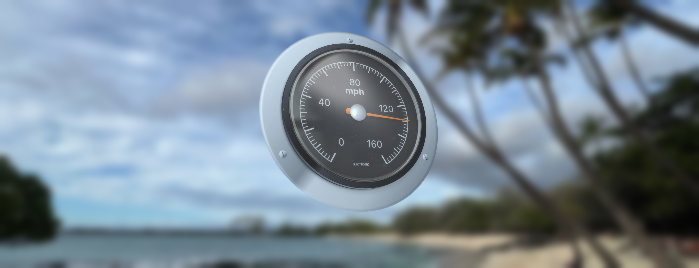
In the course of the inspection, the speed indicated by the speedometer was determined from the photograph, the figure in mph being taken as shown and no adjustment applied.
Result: 130 mph
